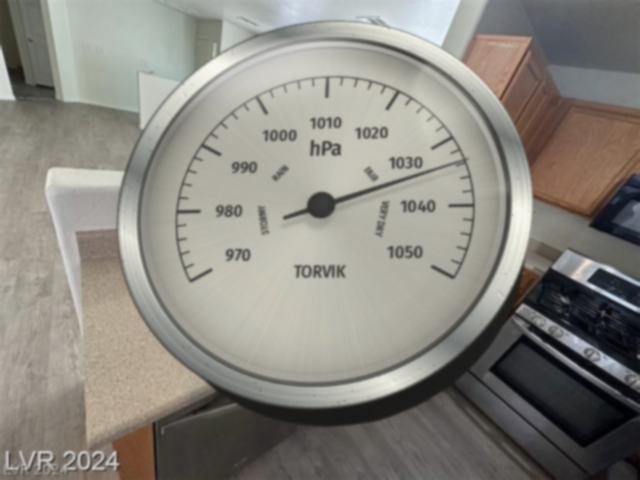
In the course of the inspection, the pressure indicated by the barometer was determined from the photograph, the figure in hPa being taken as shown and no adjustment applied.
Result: 1034 hPa
